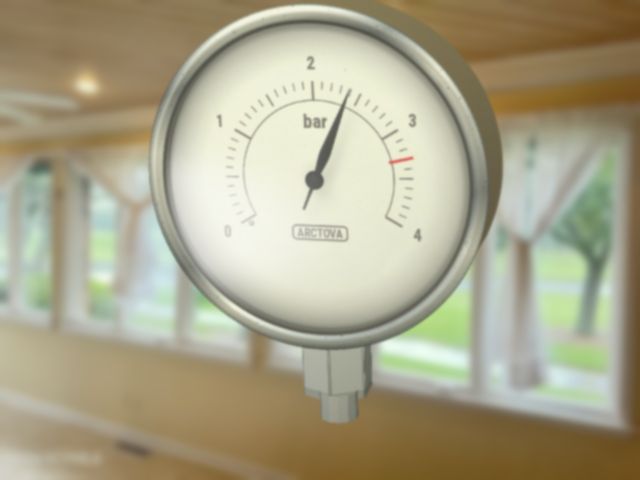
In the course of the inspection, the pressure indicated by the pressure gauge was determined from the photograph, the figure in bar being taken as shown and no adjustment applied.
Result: 2.4 bar
